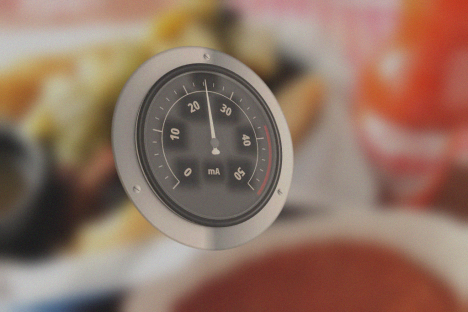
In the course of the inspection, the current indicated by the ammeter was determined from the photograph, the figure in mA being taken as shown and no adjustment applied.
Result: 24 mA
